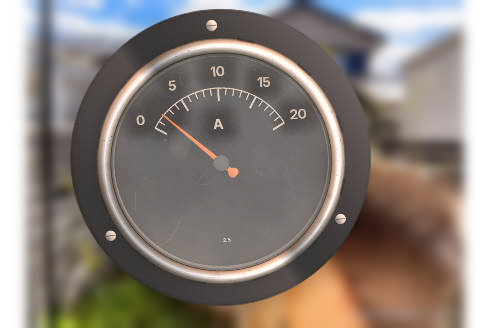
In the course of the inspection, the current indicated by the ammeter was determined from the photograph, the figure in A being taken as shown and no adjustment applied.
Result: 2 A
